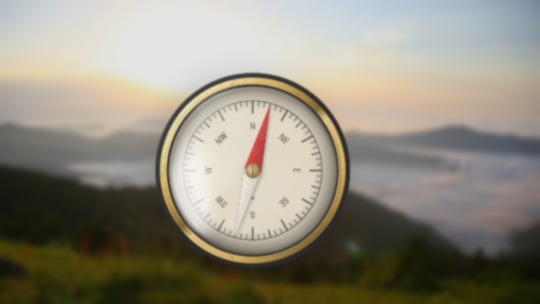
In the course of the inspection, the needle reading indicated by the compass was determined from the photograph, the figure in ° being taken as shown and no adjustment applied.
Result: 15 °
